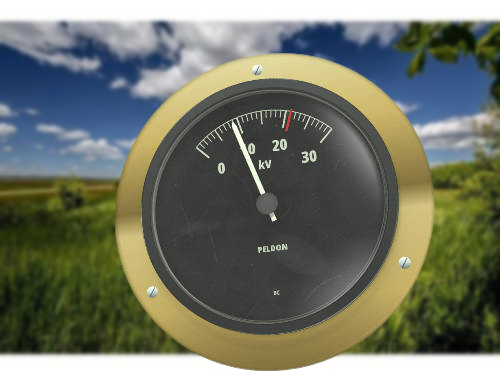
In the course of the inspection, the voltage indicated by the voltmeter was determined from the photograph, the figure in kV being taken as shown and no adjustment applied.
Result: 9 kV
